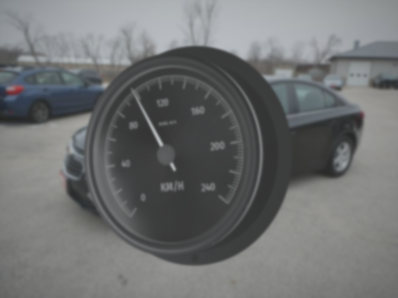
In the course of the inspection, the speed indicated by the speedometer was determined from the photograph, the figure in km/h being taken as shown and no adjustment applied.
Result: 100 km/h
